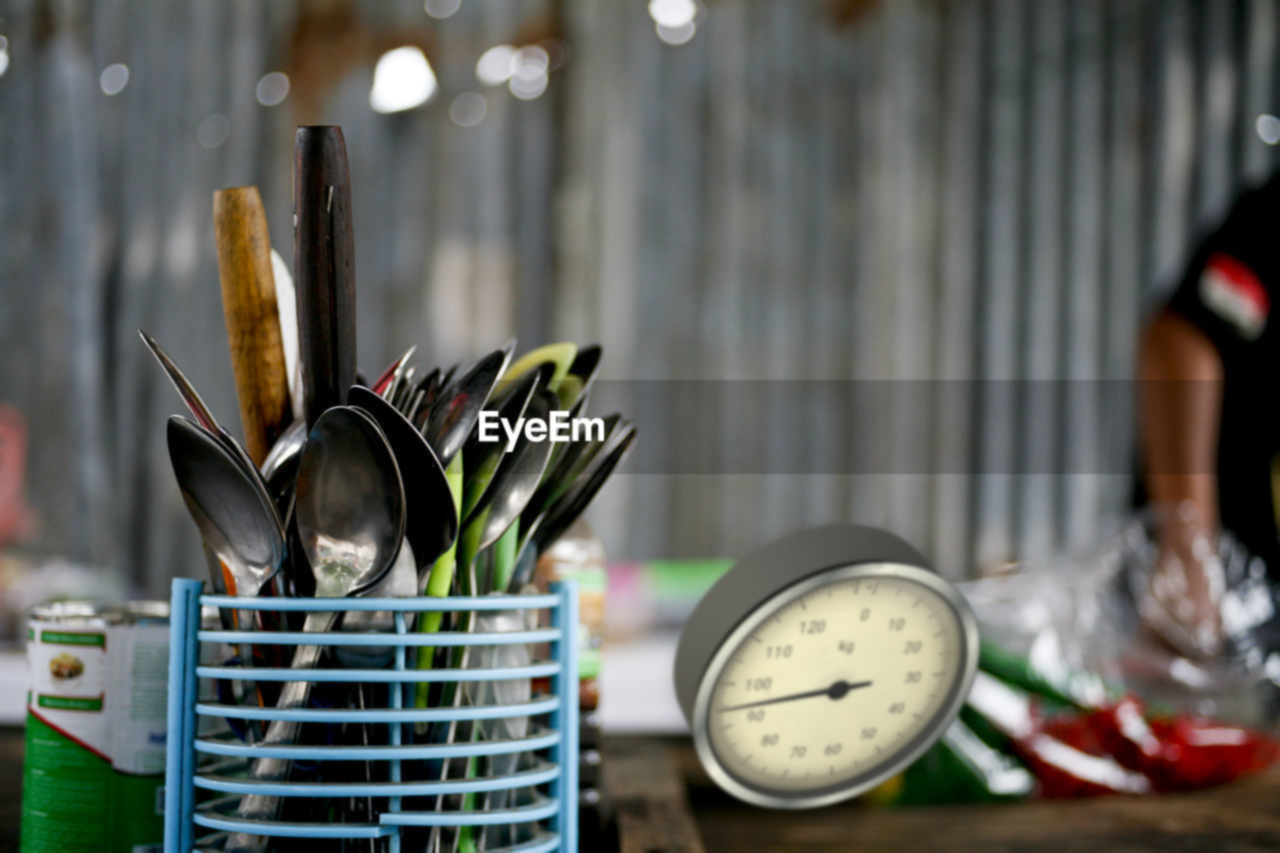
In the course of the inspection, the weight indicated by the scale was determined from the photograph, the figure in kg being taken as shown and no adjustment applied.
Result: 95 kg
